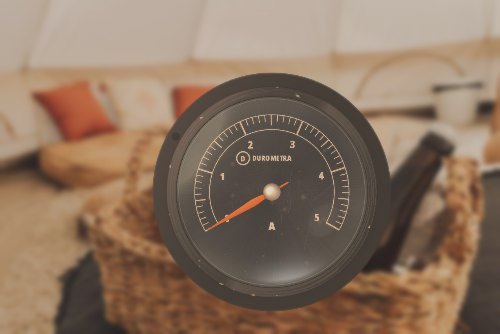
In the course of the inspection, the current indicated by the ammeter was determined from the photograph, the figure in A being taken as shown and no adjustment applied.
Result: 0 A
